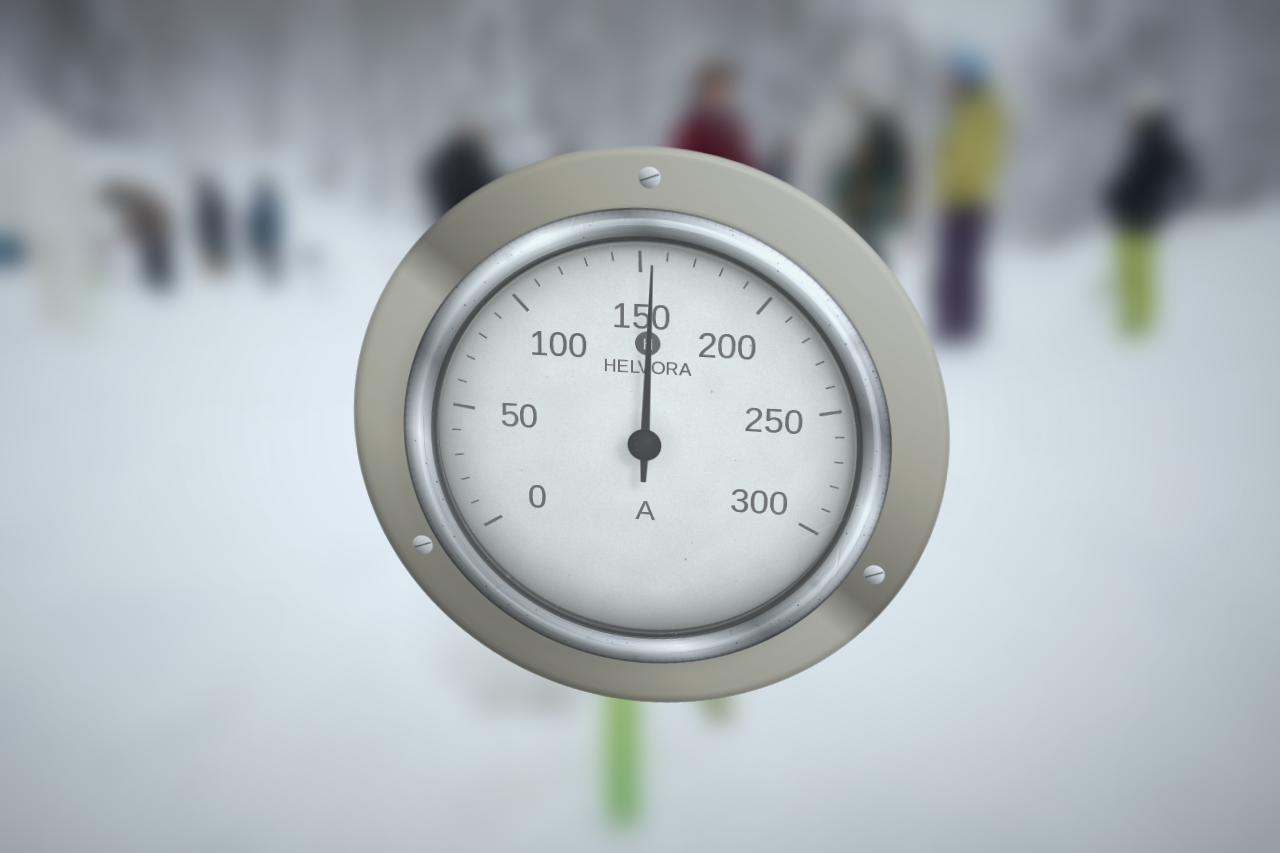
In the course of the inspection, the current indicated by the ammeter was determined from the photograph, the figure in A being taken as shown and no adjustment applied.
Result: 155 A
